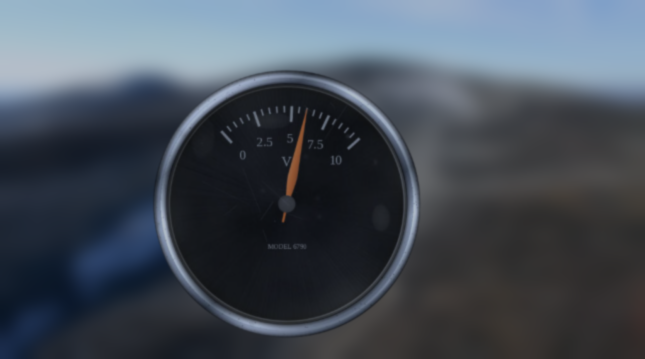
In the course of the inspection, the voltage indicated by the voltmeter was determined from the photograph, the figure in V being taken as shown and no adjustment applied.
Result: 6 V
